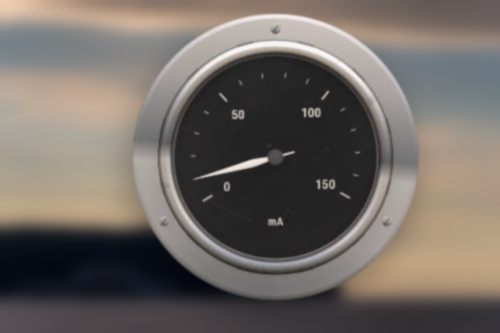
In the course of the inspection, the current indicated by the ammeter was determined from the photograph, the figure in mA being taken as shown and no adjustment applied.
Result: 10 mA
